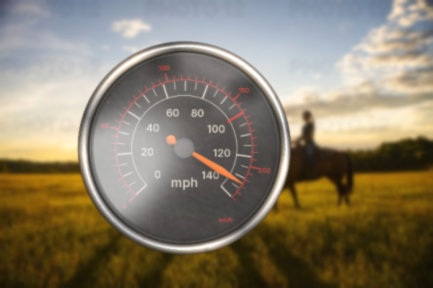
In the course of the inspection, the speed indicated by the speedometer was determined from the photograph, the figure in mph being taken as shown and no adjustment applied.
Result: 132.5 mph
